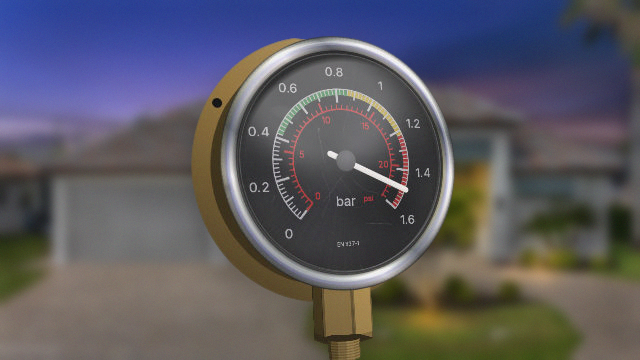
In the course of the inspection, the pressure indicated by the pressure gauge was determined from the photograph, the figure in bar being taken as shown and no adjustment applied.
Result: 1.5 bar
